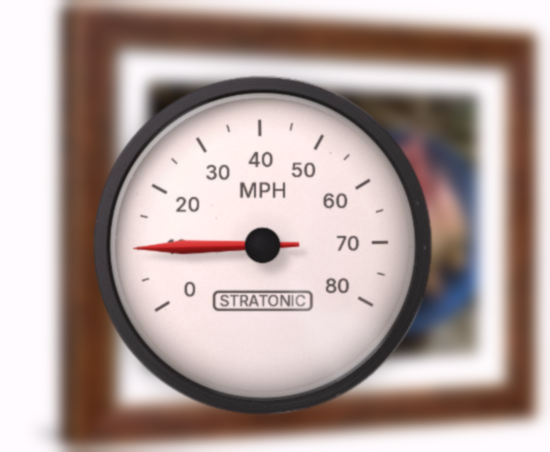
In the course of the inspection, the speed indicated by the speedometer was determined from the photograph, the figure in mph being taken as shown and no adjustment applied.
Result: 10 mph
